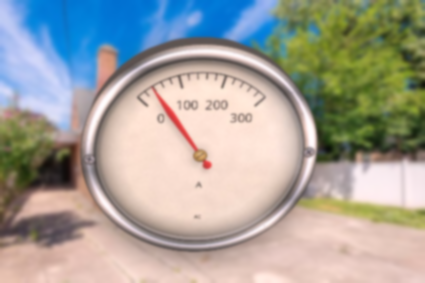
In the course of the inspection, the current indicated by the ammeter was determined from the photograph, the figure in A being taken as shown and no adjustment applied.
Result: 40 A
